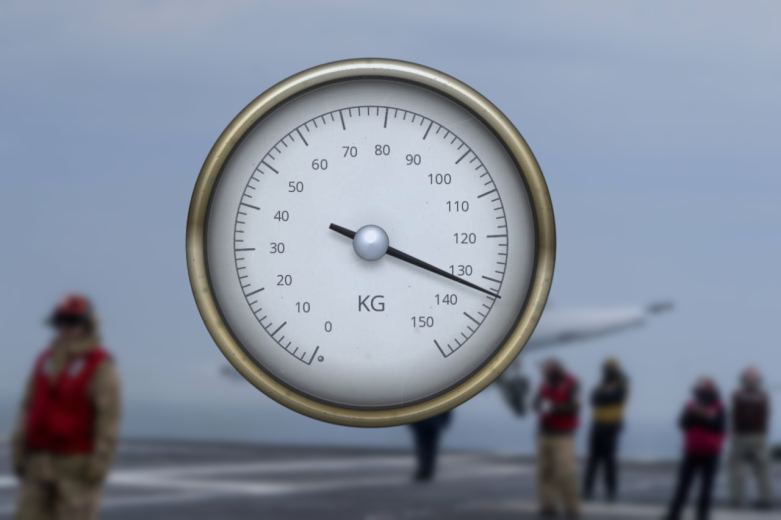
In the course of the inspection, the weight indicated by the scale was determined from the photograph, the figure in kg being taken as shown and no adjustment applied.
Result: 133 kg
